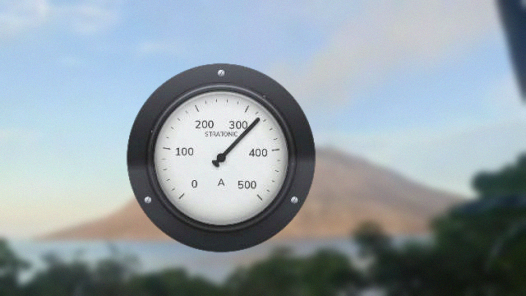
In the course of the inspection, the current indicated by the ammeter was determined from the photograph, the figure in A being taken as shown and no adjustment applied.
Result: 330 A
